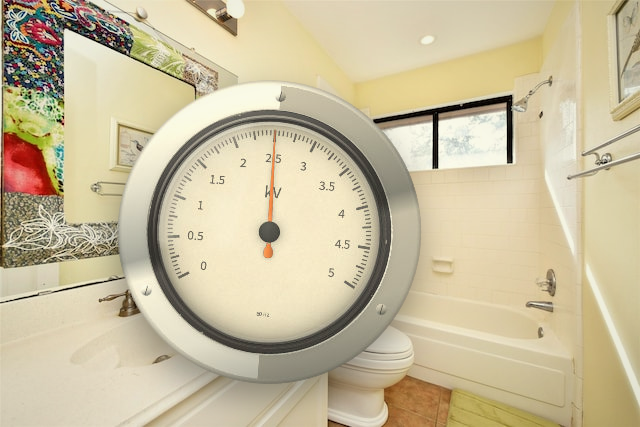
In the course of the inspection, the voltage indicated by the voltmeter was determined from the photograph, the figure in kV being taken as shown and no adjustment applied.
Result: 2.5 kV
